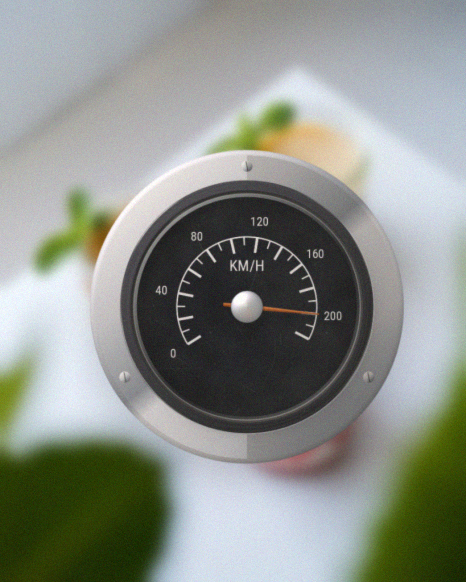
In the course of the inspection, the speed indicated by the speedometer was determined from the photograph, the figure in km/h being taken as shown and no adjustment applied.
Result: 200 km/h
